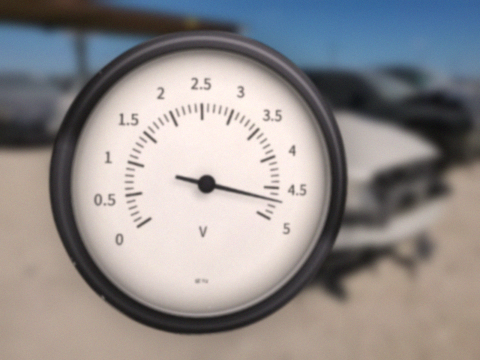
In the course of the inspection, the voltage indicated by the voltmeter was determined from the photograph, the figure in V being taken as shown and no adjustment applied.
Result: 4.7 V
